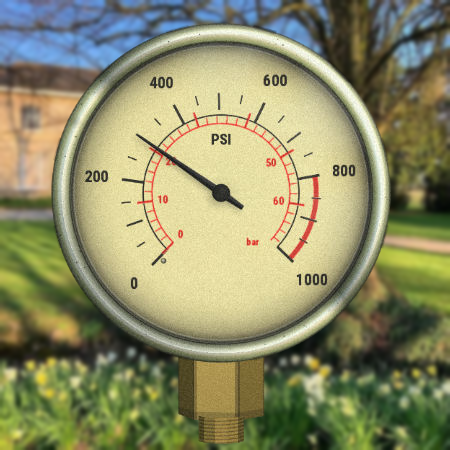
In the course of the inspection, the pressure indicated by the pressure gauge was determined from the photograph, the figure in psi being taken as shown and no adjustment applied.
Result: 300 psi
